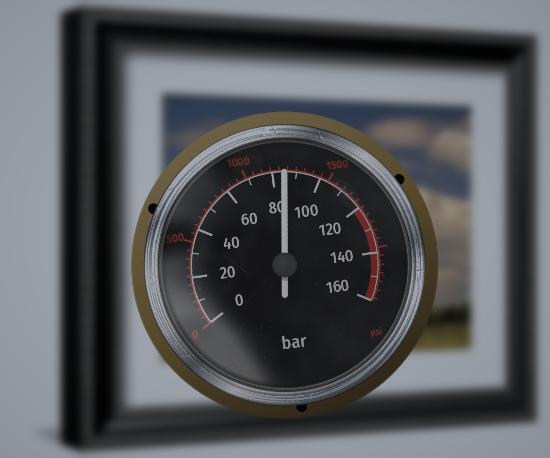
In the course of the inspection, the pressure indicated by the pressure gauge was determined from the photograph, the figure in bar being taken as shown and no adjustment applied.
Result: 85 bar
